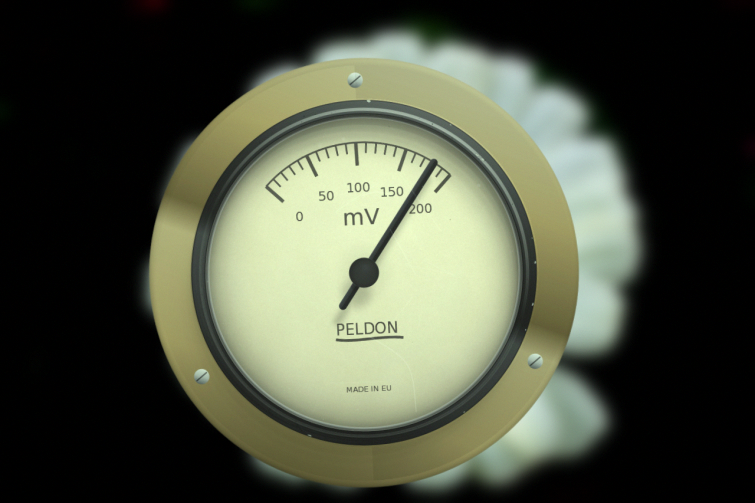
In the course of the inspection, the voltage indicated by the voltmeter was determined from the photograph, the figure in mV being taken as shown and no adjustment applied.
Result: 180 mV
